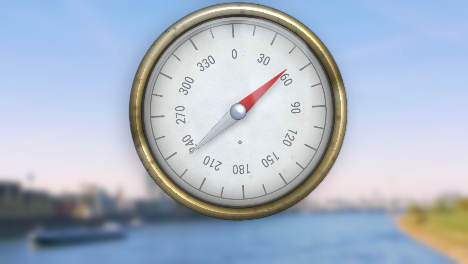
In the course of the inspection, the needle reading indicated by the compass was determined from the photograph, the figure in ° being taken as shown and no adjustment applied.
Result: 52.5 °
